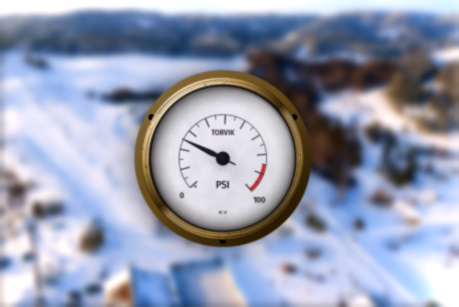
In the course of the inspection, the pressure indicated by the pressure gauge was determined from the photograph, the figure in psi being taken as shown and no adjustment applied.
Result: 25 psi
